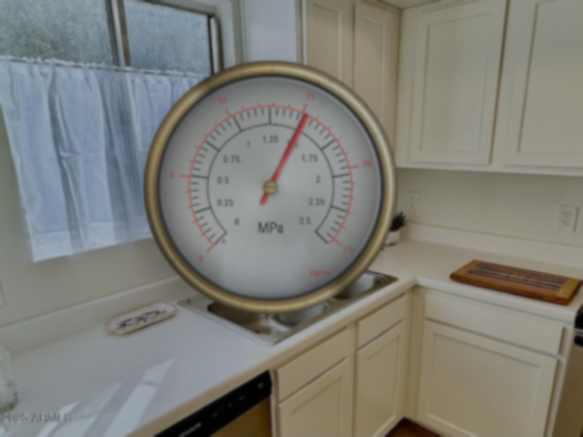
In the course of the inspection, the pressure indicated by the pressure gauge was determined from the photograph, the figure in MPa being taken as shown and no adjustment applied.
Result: 1.5 MPa
